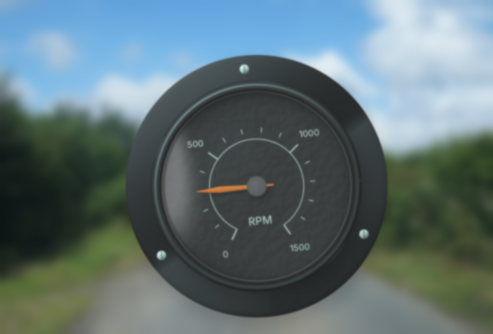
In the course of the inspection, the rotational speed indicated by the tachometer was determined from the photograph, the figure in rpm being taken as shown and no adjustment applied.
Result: 300 rpm
